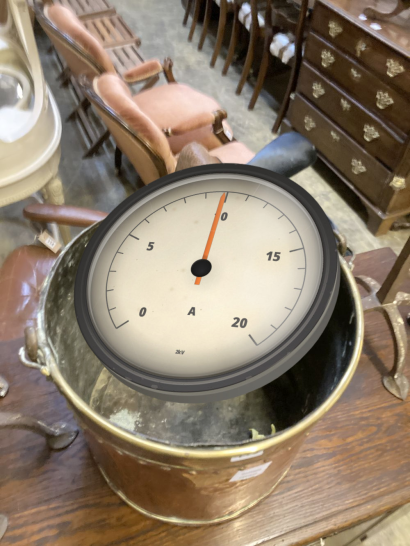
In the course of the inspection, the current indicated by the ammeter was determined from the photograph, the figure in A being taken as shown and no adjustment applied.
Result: 10 A
